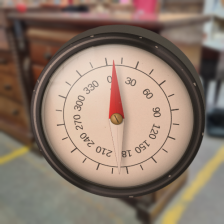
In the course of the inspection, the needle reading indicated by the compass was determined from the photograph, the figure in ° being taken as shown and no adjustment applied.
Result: 7.5 °
